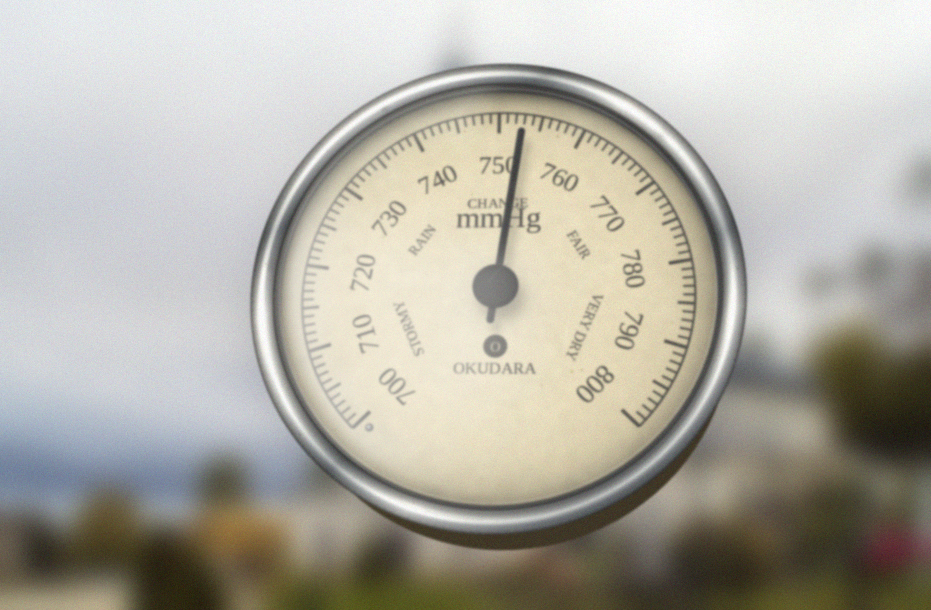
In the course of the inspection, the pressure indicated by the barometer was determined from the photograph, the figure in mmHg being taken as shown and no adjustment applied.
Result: 753 mmHg
